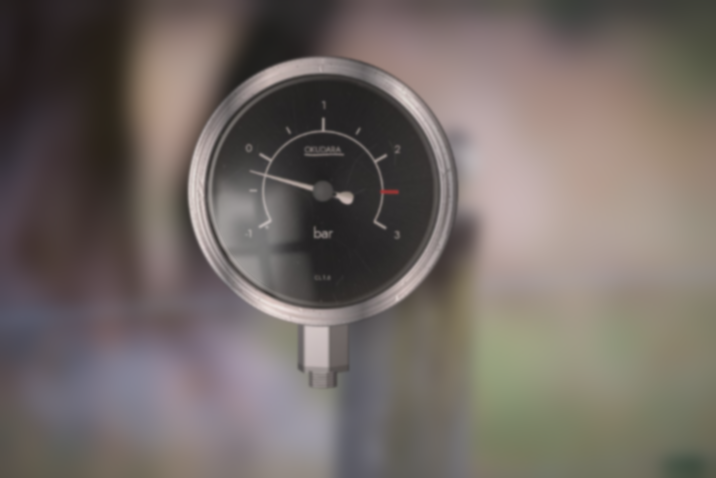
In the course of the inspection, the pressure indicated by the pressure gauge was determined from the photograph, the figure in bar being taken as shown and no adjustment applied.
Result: -0.25 bar
